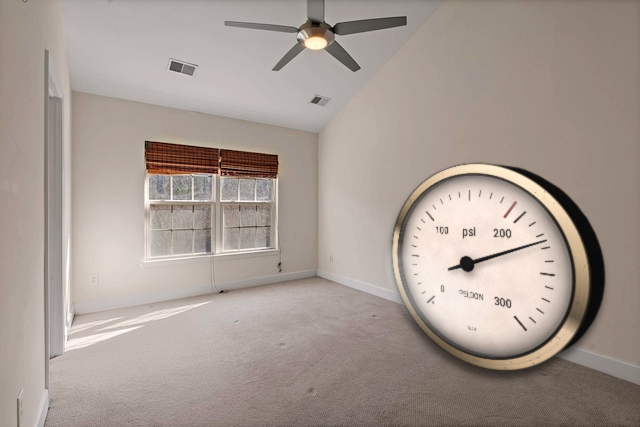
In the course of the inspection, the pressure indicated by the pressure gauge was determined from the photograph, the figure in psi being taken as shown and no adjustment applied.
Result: 225 psi
